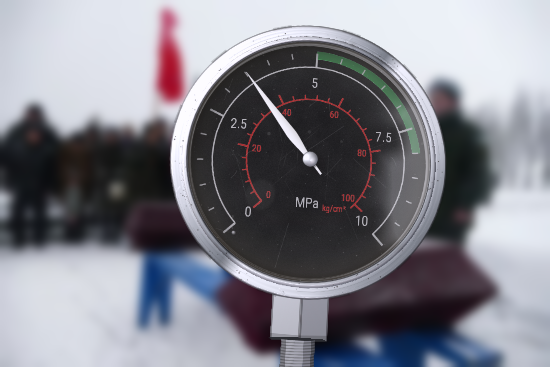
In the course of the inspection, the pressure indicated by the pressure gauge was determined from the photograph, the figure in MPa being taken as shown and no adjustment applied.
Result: 3.5 MPa
